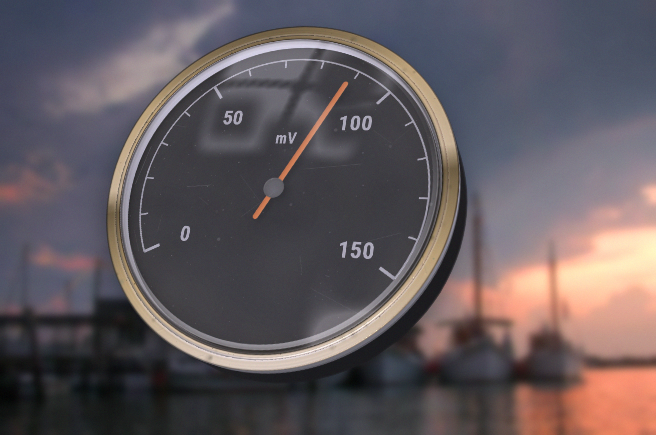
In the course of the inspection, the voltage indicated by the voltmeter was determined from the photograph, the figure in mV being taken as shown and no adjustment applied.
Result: 90 mV
